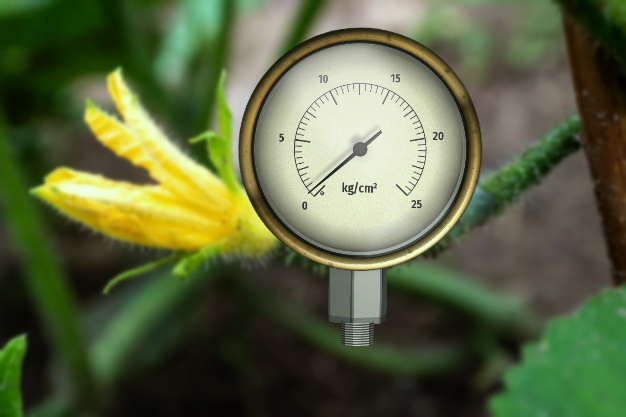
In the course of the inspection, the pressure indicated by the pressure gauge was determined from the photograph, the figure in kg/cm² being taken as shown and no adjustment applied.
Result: 0.5 kg/cm²
